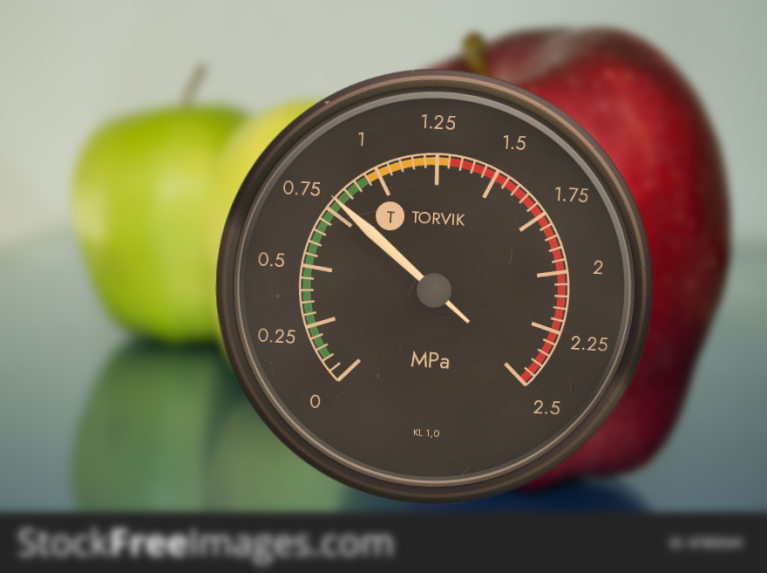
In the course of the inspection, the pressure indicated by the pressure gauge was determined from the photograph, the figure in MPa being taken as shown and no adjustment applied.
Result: 0.8 MPa
